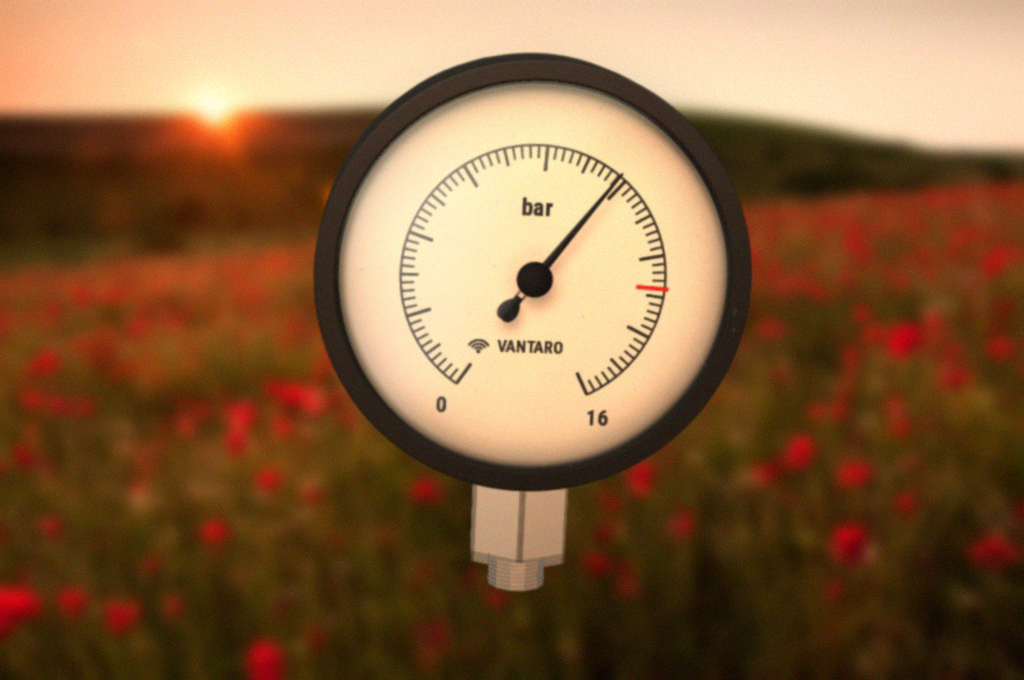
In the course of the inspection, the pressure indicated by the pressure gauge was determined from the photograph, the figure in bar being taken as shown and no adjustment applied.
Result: 9.8 bar
